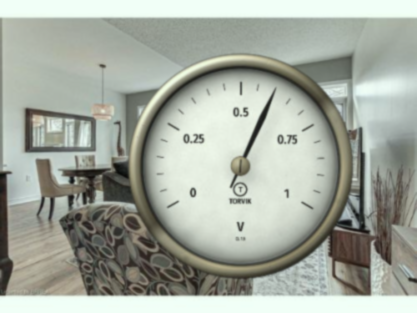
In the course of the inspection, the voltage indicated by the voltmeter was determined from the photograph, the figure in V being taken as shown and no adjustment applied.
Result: 0.6 V
